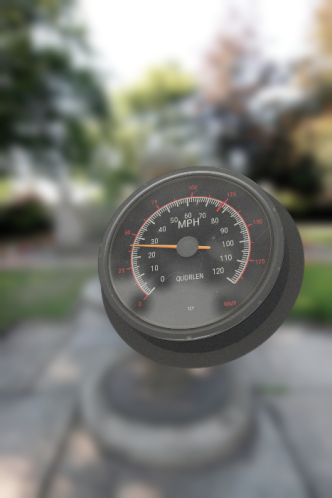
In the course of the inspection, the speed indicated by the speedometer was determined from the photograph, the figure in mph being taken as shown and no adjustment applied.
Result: 25 mph
